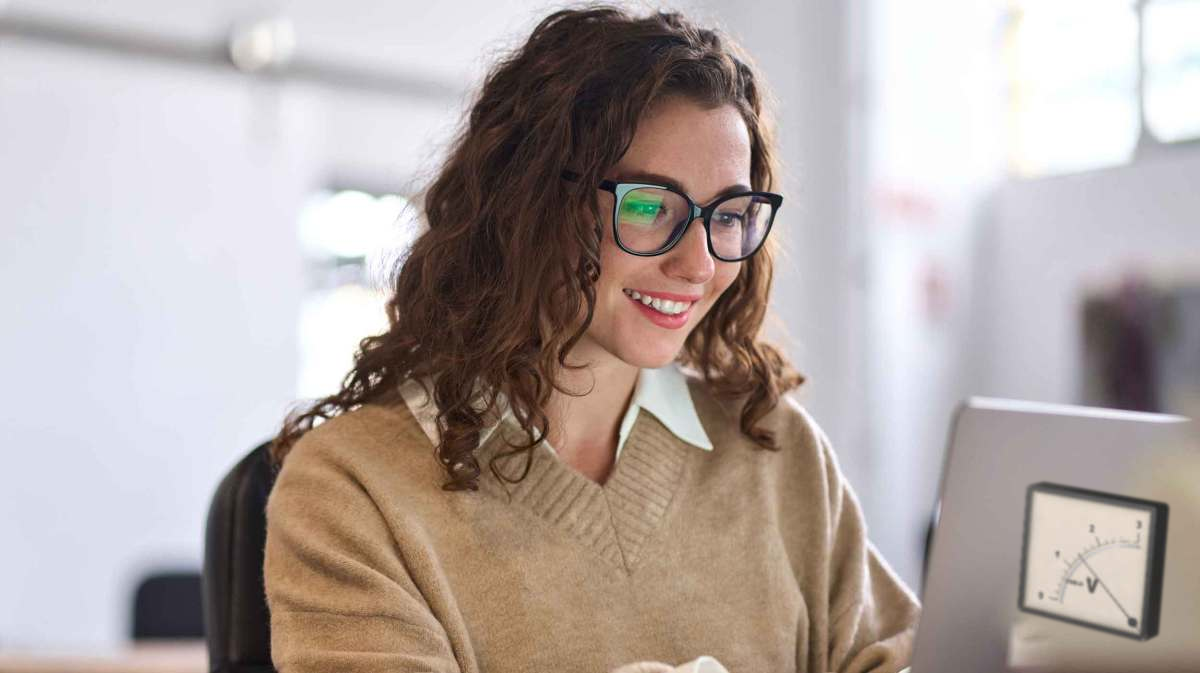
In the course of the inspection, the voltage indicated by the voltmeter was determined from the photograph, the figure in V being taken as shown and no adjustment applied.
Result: 1.4 V
